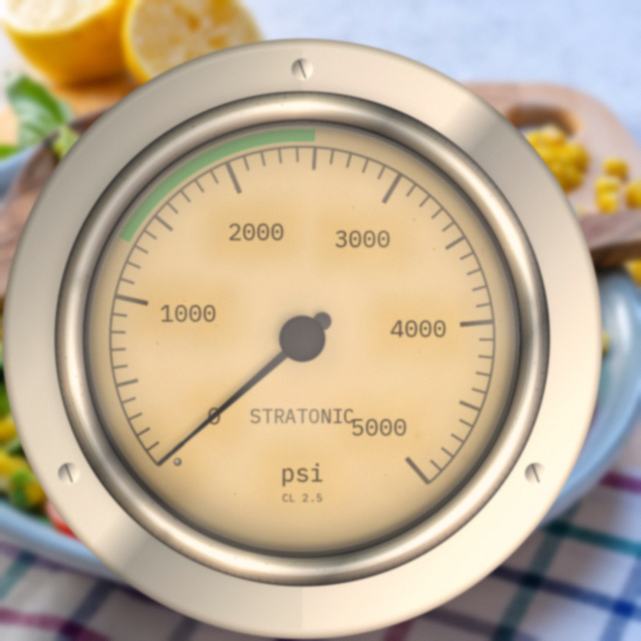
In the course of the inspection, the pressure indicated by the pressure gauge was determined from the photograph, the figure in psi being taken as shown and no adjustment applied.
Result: 0 psi
